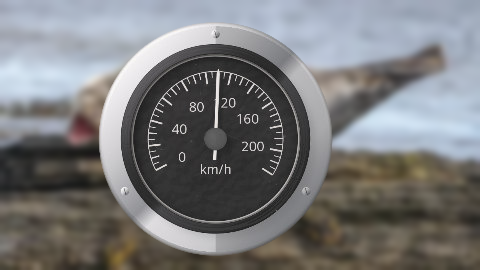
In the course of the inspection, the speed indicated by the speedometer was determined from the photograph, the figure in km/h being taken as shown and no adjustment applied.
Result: 110 km/h
